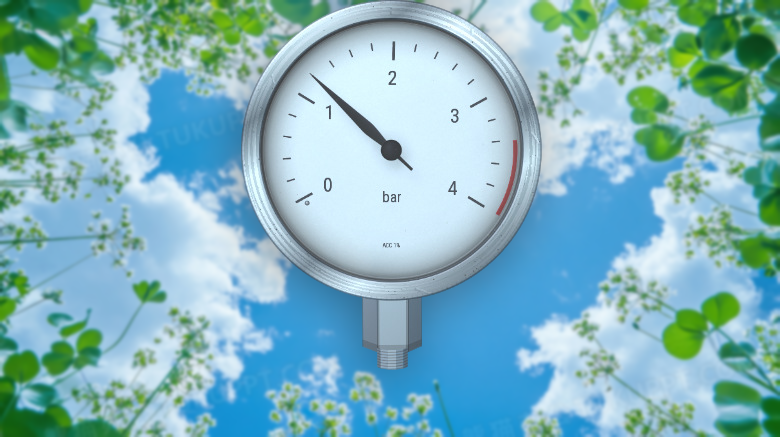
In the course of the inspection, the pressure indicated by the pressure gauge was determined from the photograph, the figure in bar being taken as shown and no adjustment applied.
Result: 1.2 bar
